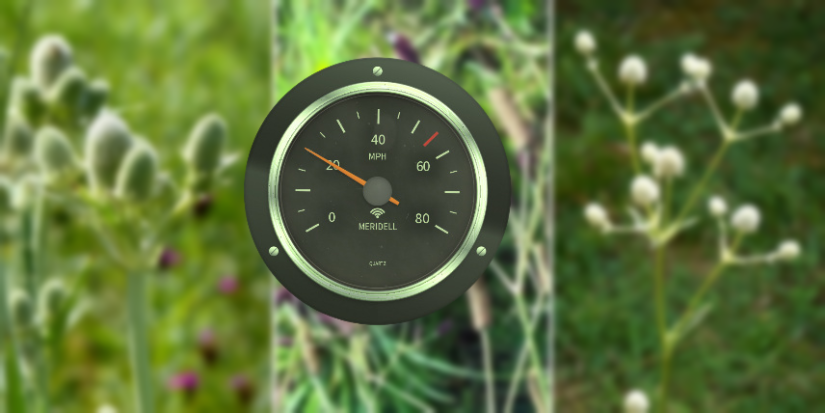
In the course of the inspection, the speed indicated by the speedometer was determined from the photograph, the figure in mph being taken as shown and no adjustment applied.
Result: 20 mph
